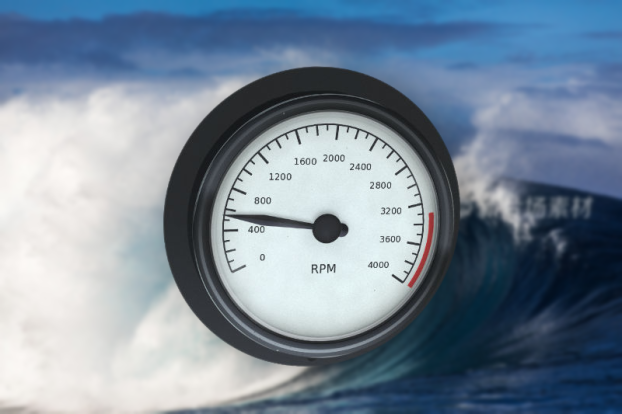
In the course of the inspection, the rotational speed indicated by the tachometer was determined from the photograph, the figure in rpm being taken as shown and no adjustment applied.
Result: 550 rpm
